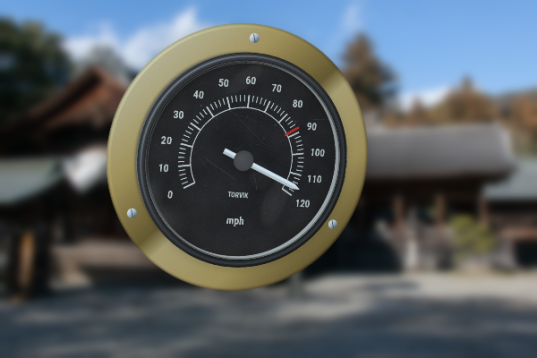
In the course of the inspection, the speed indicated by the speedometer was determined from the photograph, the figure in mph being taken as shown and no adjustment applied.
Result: 116 mph
